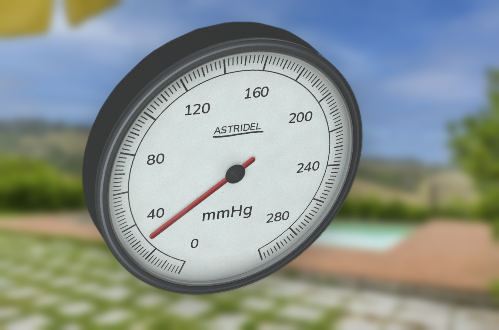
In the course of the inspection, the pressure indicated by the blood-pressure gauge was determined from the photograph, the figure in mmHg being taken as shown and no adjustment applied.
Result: 30 mmHg
